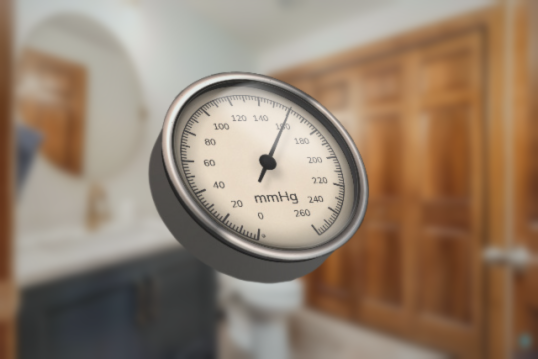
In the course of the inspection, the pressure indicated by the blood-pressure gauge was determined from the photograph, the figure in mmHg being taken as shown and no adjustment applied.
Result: 160 mmHg
